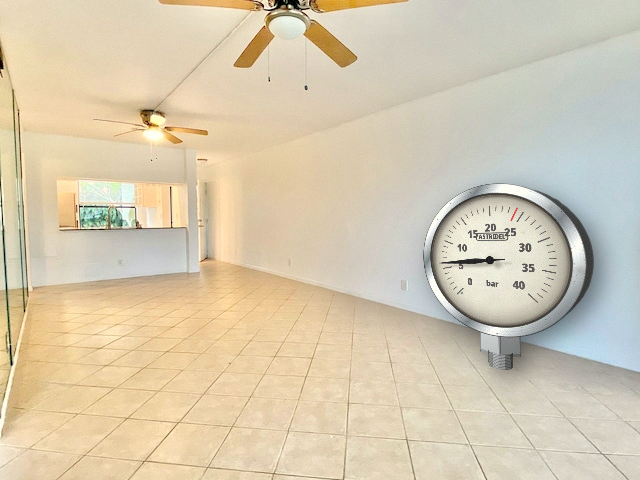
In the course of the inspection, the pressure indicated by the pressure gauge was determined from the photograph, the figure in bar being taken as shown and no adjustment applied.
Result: 6 bar
